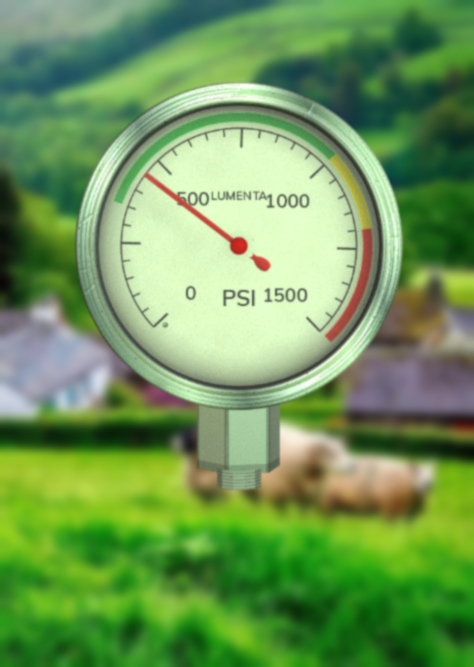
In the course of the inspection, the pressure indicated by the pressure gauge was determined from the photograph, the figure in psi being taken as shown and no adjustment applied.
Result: 450 psi
